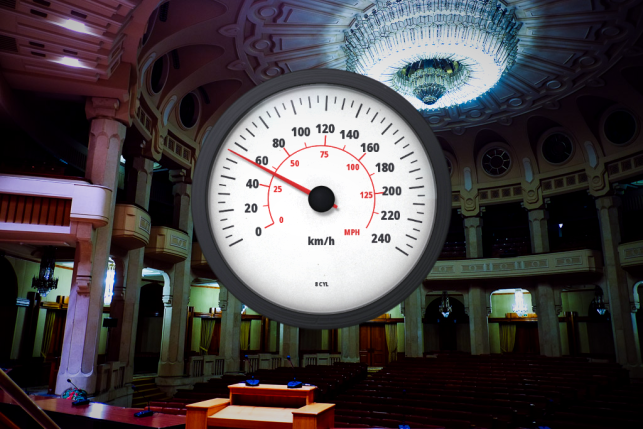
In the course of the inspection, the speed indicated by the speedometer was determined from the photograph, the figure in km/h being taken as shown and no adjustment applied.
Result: 55 km/h
